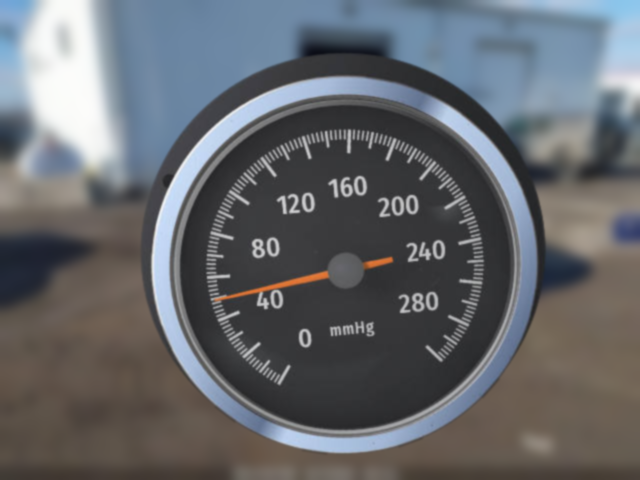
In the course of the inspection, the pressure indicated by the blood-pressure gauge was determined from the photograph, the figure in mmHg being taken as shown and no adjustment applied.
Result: 50 mmHg
